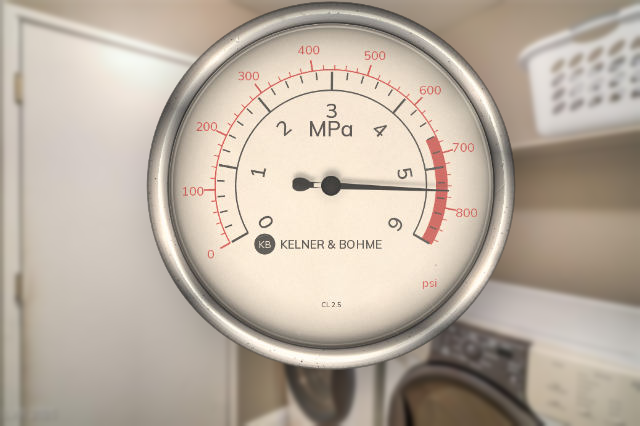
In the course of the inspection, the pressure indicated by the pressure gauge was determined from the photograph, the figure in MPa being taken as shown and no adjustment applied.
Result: 5.3 MPa
